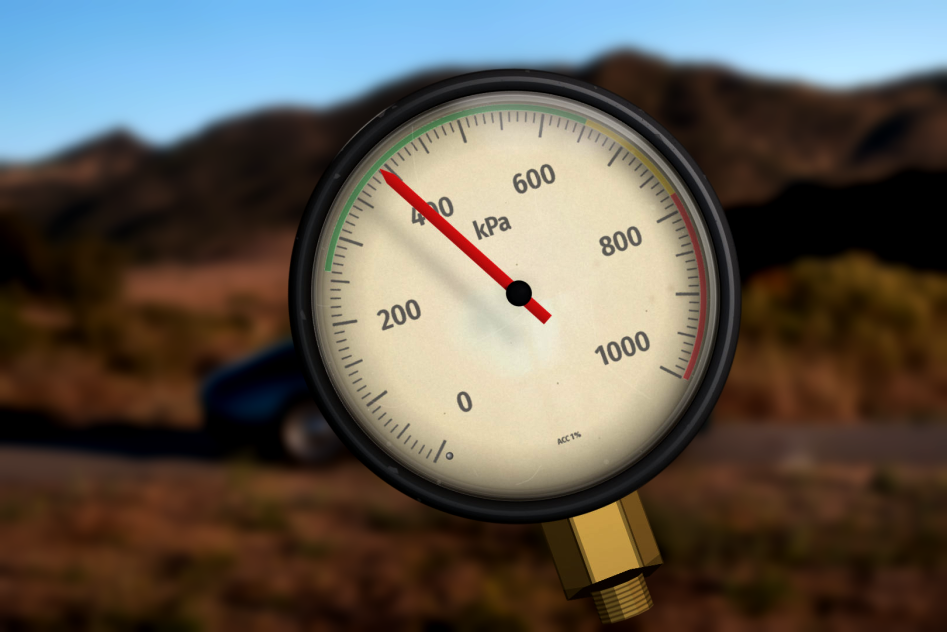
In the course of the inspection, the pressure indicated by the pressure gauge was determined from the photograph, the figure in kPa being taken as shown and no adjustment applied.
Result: 390 kPa
